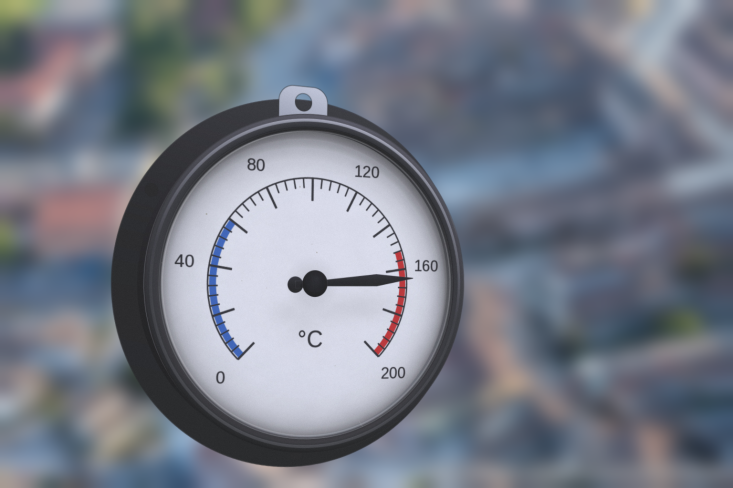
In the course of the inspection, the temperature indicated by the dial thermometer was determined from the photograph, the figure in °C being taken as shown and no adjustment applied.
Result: 164 °C
